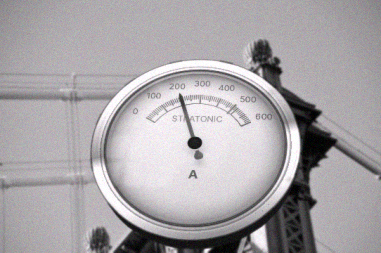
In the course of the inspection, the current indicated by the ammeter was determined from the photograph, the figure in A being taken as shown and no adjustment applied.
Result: 200 A
